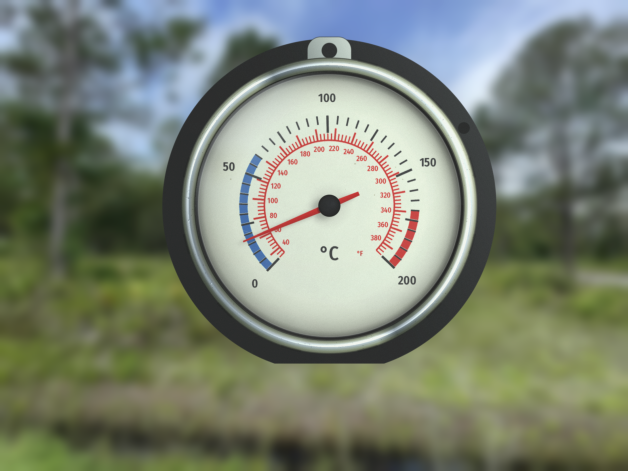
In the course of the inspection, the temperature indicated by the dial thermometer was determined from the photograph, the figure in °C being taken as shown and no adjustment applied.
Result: 17.5 °C
